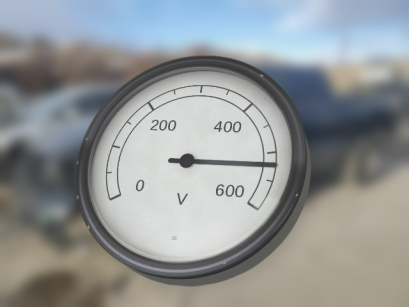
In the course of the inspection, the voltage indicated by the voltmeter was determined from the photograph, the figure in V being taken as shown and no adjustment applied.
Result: 525 V
